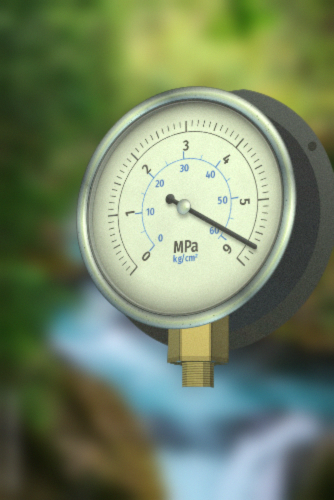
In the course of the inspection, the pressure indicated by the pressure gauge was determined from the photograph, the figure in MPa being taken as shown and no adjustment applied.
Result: 5.7 MPa
